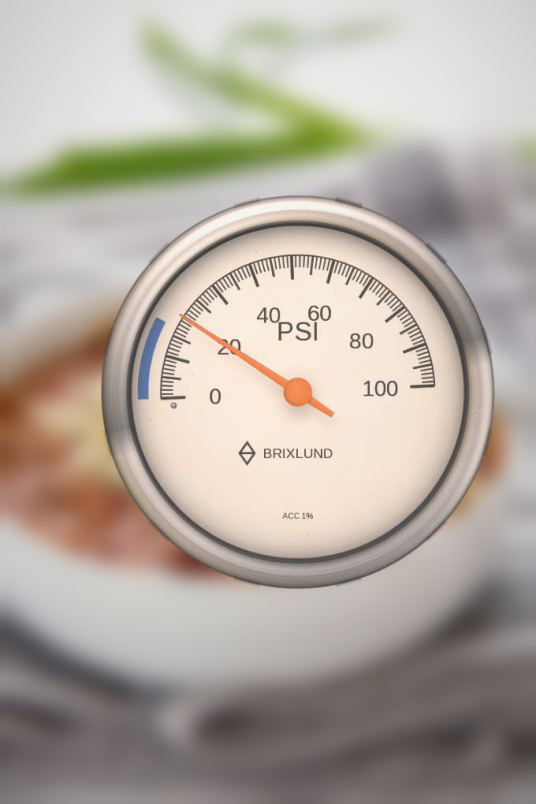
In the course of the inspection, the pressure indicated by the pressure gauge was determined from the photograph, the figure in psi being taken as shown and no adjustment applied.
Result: 20 psi
